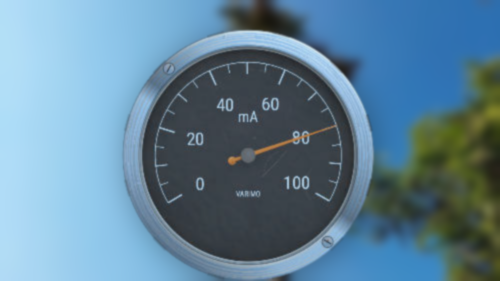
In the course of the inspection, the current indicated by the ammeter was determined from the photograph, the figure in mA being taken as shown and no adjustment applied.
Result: 80 mA
